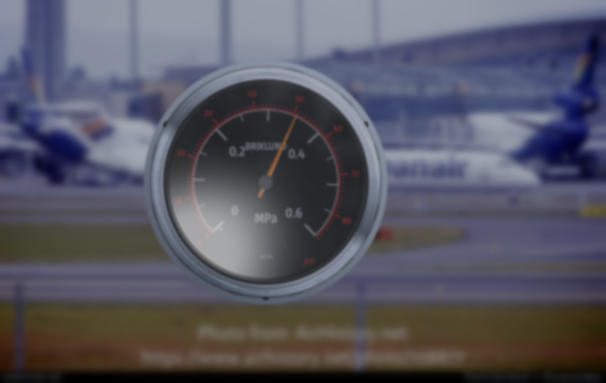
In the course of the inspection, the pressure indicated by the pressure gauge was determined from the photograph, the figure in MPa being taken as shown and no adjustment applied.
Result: 0.35 MPa
